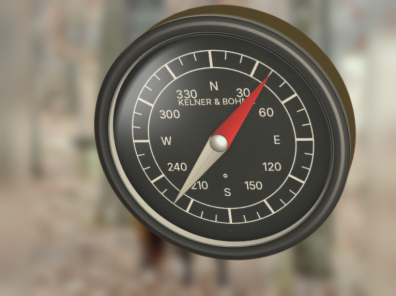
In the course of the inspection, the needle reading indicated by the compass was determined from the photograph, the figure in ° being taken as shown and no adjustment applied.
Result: 40 °
